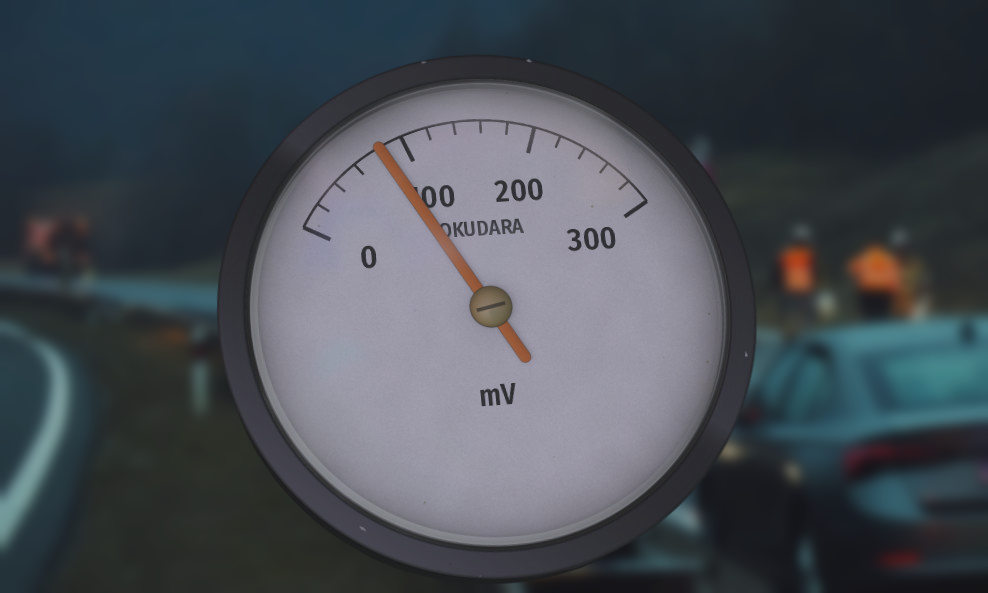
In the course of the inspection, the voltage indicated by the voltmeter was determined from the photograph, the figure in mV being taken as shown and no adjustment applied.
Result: 80 mV
